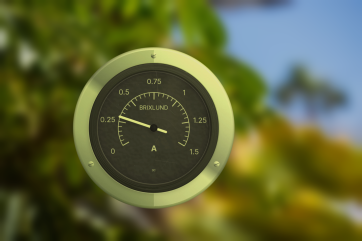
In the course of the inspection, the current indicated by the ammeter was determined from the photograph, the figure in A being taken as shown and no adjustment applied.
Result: 0.3 A
